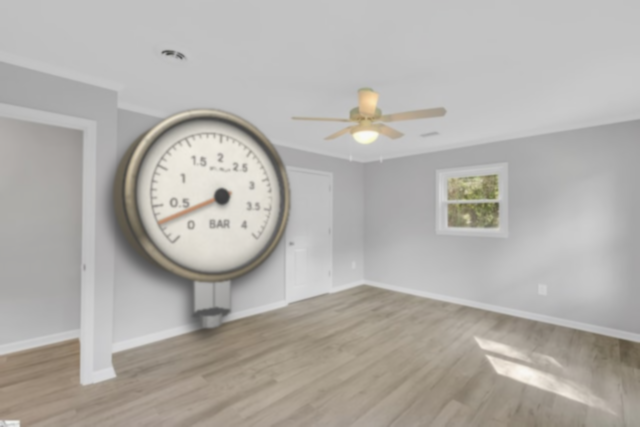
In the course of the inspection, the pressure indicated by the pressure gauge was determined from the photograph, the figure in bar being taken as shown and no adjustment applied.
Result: 0.3 bar
